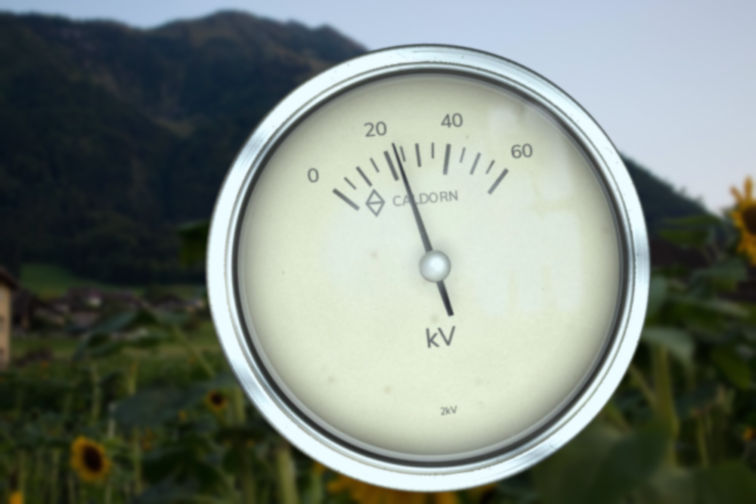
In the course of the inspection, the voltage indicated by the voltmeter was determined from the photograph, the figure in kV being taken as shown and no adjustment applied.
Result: 22.5 kV
